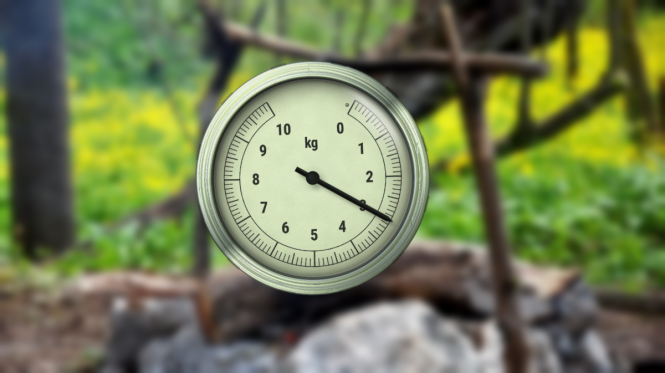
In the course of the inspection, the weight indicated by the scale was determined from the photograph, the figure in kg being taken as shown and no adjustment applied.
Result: 3 kg
